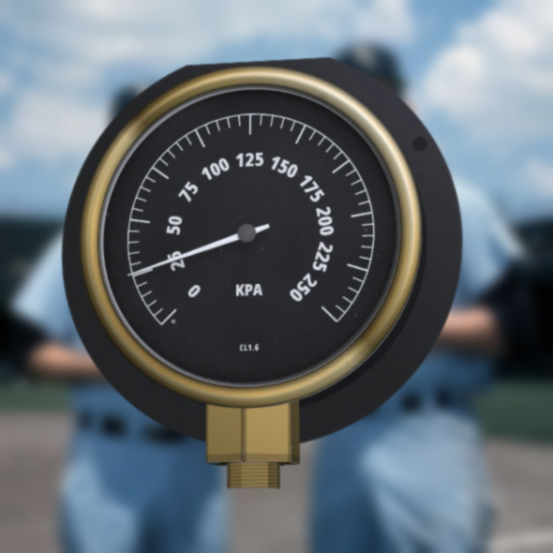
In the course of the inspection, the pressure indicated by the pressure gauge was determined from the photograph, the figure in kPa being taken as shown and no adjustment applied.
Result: 25 kPa
